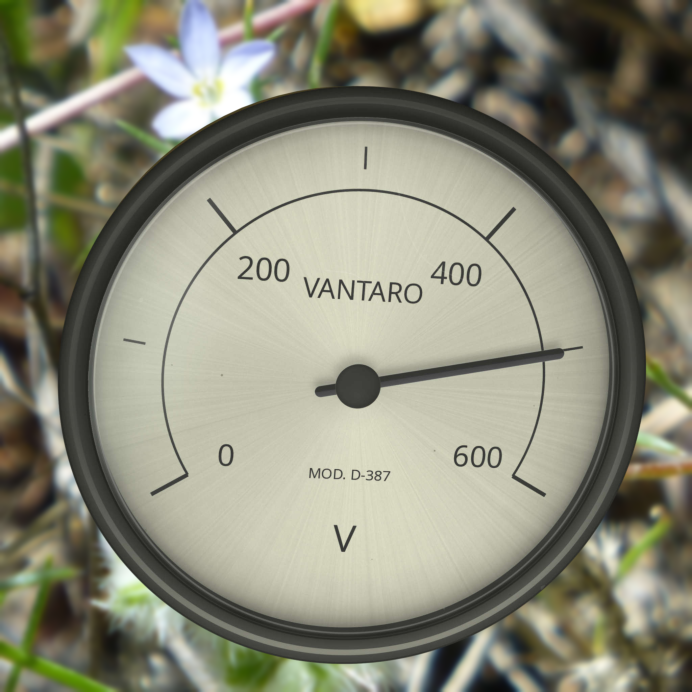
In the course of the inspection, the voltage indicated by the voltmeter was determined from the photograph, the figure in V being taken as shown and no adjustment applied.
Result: 500 V
